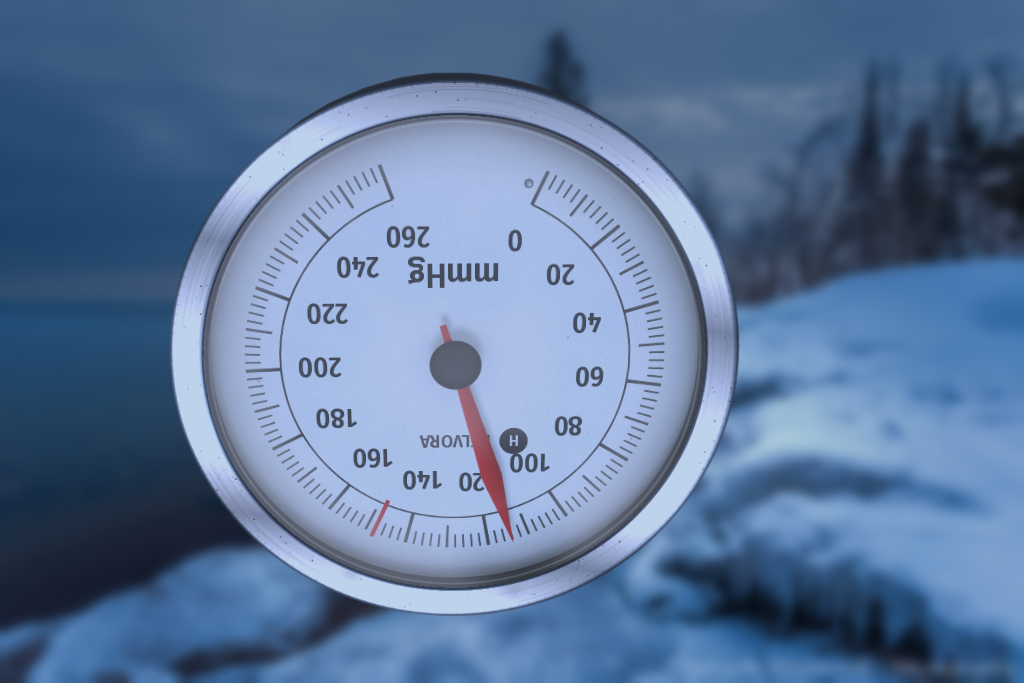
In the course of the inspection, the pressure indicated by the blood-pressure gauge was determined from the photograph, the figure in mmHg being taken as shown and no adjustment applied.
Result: 114 mmHg
